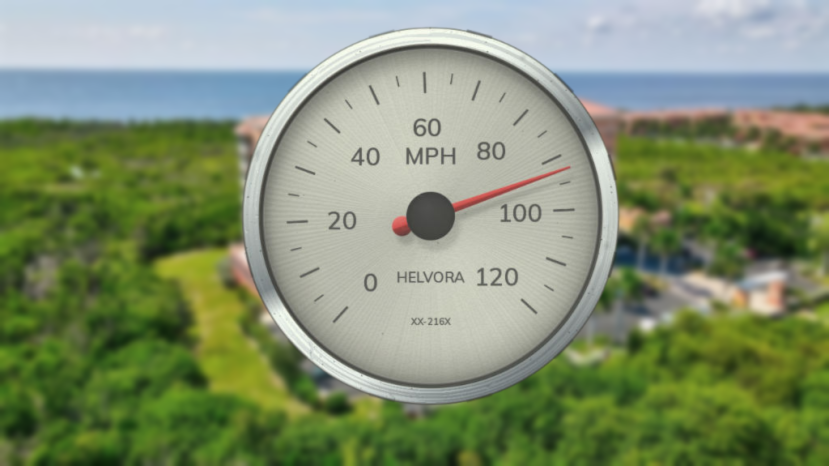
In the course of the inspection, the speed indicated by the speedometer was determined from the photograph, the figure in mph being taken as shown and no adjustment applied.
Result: 92.5 mph
